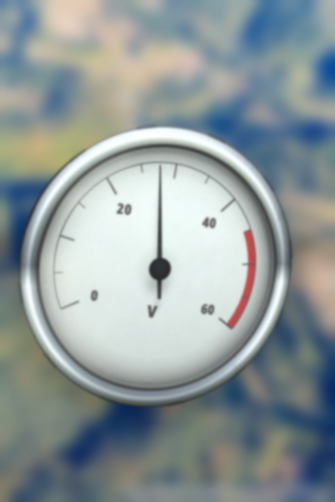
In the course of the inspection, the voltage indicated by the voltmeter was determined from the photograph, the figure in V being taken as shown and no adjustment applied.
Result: 27.5 V
